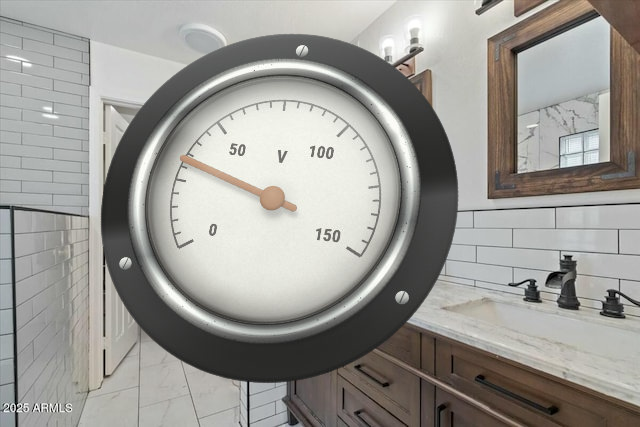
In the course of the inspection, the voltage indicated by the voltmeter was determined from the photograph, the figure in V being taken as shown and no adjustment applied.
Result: 32.5 V
